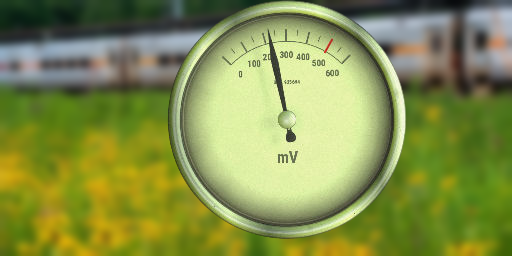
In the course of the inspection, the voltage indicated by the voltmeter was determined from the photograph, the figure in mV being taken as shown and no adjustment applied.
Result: 225 mV
